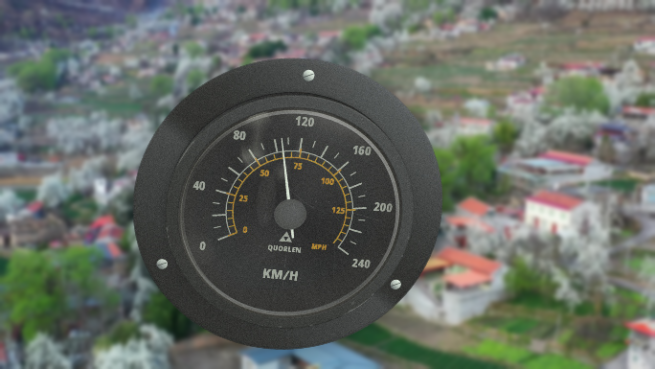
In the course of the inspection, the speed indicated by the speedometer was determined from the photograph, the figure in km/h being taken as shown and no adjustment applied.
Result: 105 km/h
